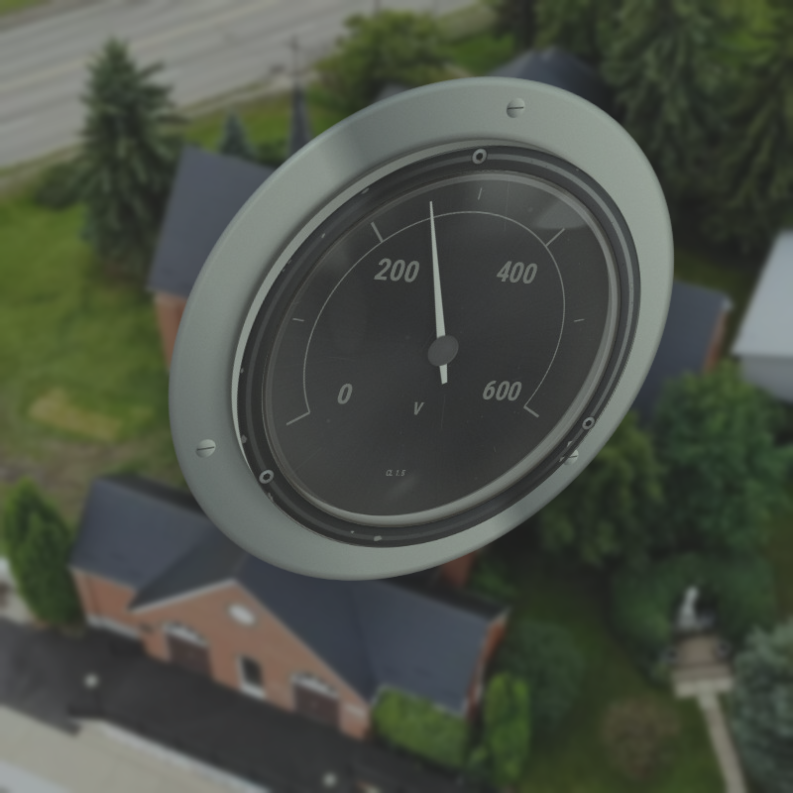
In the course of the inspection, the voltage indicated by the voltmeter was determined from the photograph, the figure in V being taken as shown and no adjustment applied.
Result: 250 V
